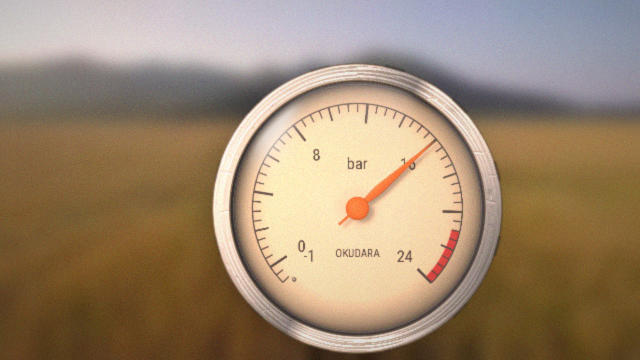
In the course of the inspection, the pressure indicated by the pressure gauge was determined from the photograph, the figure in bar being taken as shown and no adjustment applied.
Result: 16 bar
